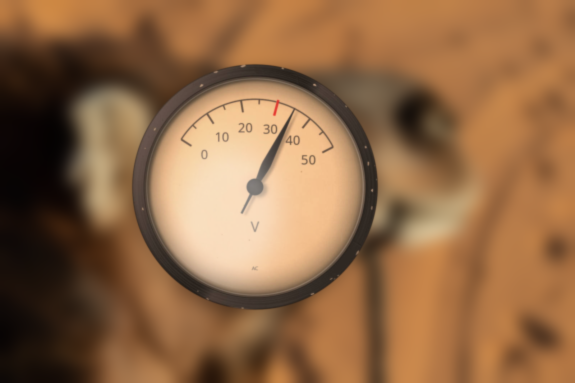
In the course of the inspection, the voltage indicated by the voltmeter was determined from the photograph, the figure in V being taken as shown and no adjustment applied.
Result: 35 V
